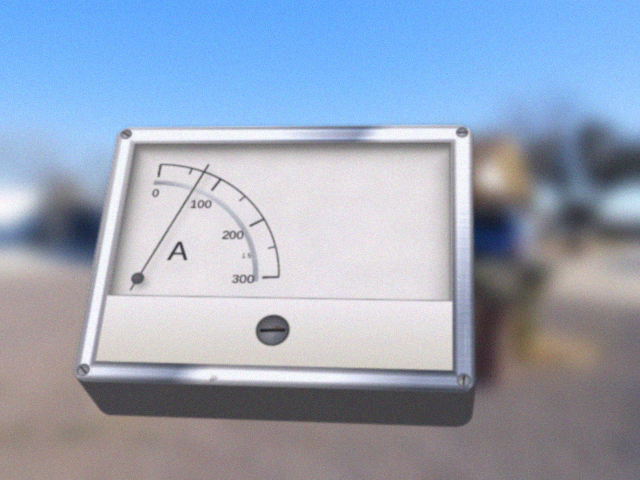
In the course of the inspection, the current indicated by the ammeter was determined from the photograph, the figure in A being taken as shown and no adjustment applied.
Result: 75 A
